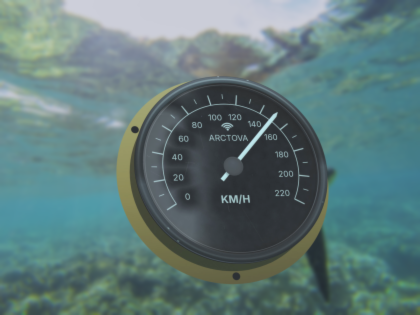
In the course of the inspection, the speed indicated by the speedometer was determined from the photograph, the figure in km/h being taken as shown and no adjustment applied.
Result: 150 km/h
